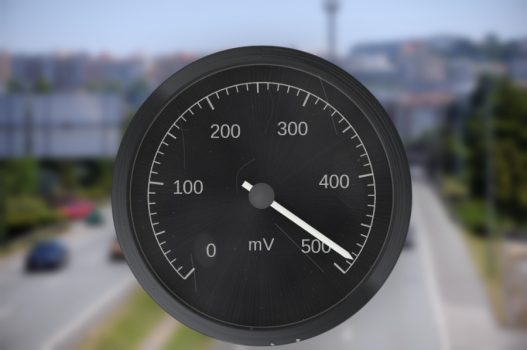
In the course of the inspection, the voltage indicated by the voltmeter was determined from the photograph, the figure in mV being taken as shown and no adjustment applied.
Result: 485 mV
